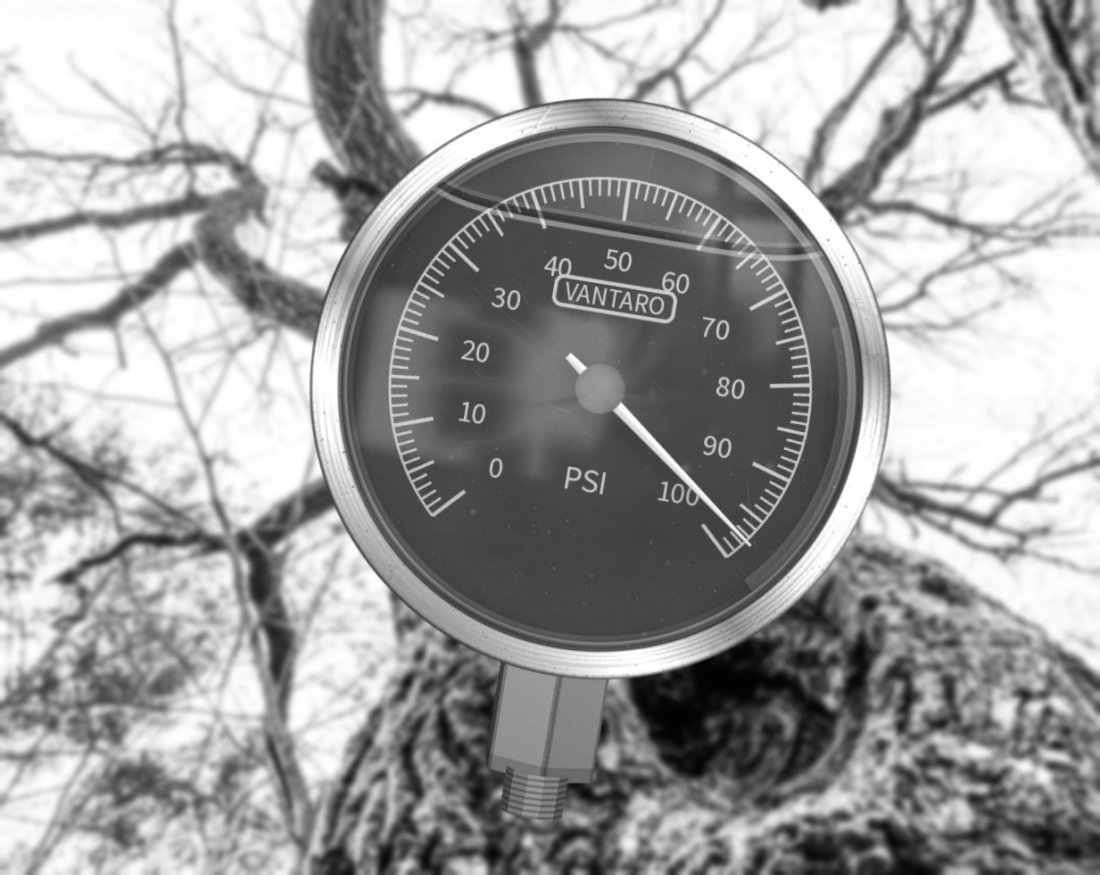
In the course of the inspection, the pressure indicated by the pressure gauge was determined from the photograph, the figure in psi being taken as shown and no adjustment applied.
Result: 97.5 psi
